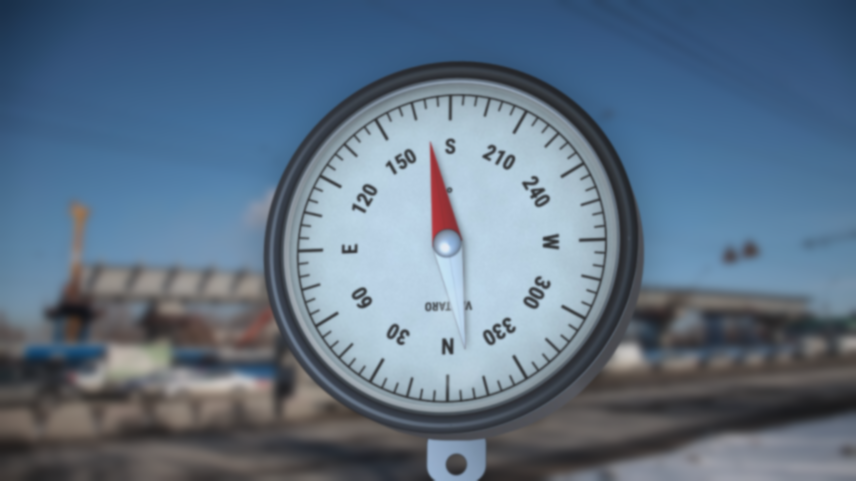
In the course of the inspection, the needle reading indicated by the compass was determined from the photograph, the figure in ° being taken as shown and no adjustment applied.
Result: 170 °
